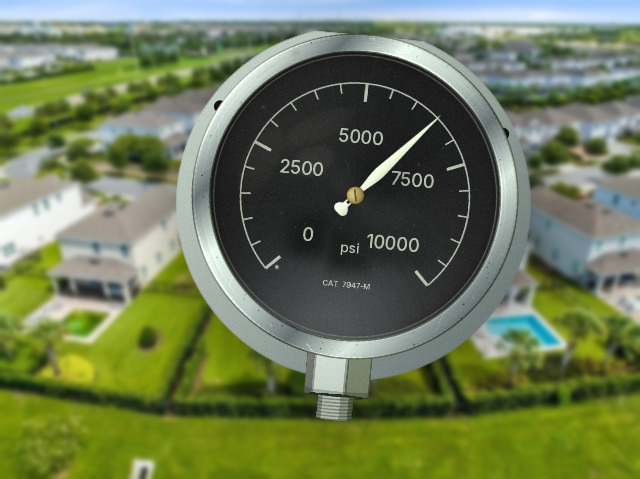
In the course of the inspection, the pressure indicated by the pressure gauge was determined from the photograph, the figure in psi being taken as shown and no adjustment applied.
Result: 6500 psi
